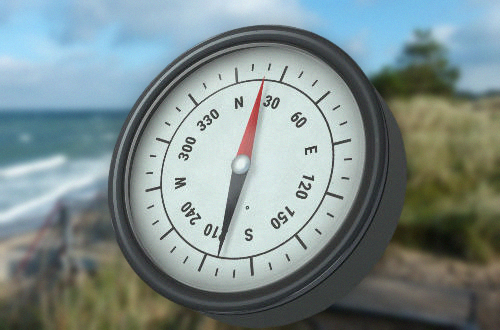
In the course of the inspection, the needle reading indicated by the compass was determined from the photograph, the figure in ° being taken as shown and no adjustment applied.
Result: 20 °
